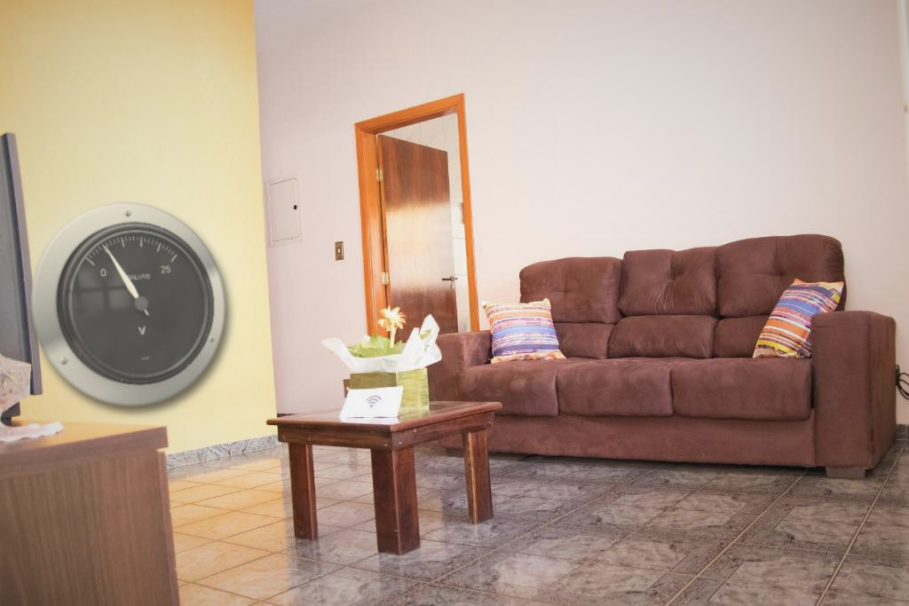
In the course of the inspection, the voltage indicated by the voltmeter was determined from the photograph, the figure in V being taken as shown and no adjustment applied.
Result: 5 V
